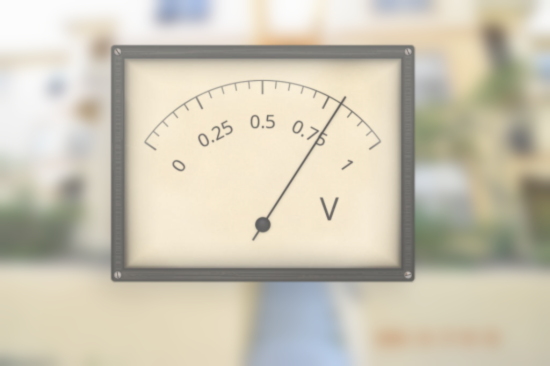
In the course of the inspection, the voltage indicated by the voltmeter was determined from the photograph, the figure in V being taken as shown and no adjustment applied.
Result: 0.8 V
